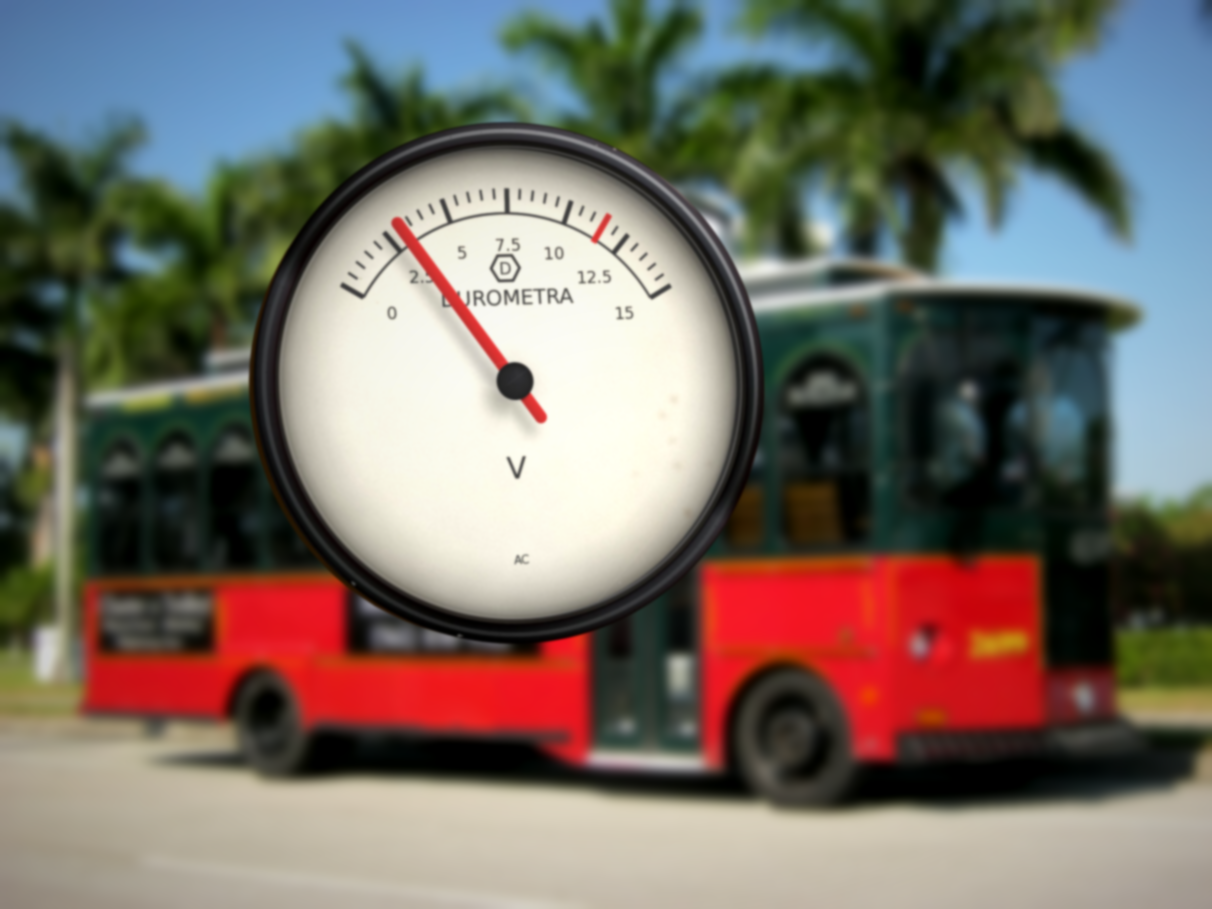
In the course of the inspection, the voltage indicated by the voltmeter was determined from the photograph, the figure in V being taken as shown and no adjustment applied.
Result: 3 V
